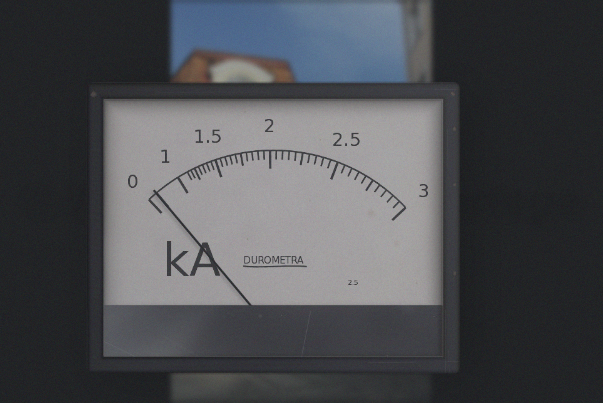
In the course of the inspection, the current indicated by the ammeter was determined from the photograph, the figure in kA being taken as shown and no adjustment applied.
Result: 0.5 kA
